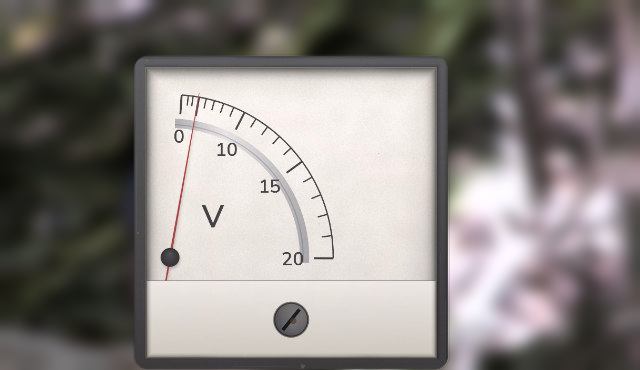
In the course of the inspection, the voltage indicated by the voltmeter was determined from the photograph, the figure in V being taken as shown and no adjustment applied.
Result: 5 V
